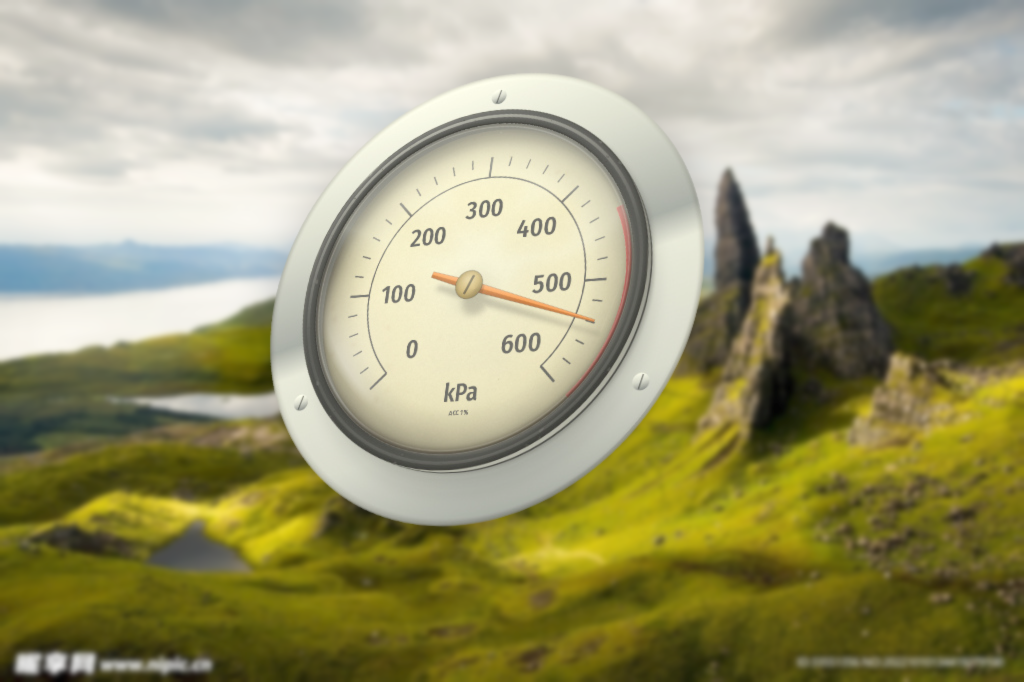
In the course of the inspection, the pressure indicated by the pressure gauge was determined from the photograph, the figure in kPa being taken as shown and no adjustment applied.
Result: 540 kPa
